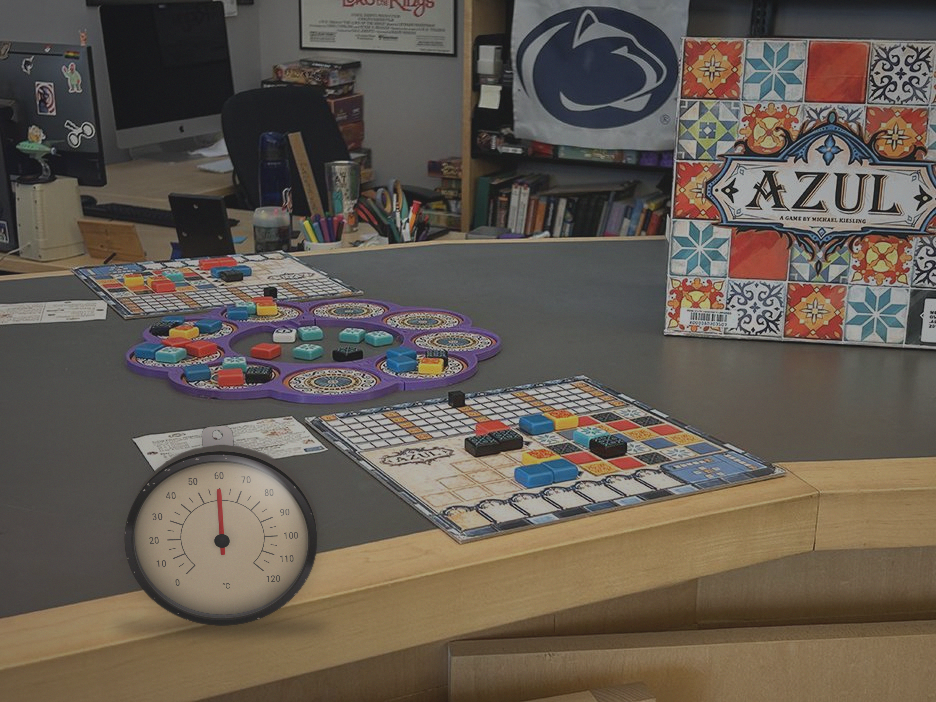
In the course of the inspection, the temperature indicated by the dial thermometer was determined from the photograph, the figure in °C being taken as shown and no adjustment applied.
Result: 60 °C
